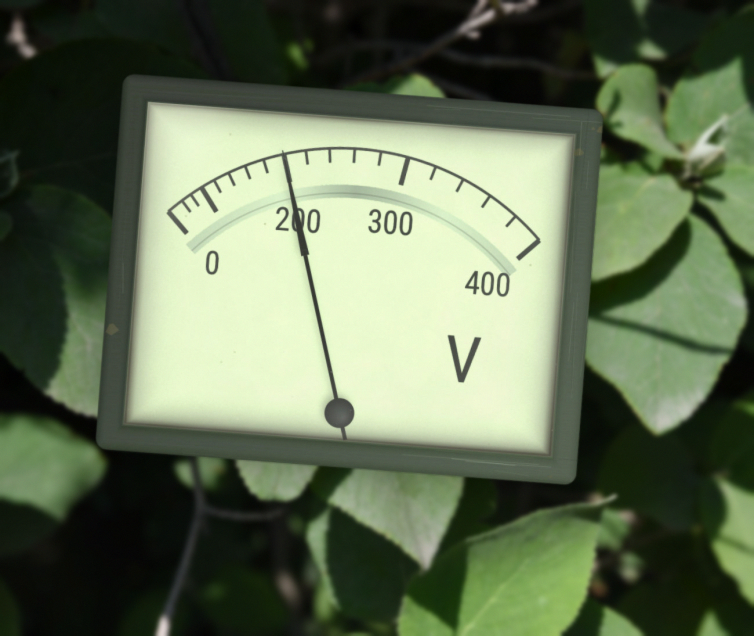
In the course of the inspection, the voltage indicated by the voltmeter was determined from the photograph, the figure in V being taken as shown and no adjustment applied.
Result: 200 V
